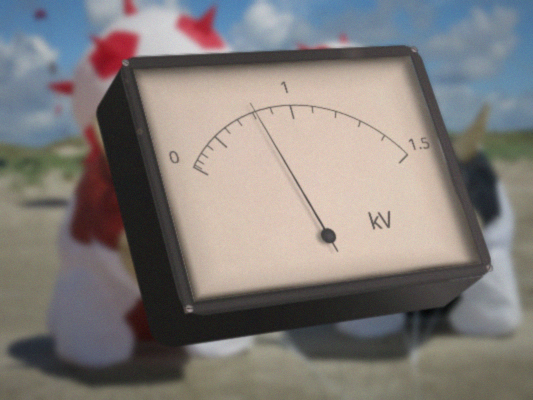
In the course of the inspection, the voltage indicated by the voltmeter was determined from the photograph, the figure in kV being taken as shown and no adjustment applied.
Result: 0.8 kV
